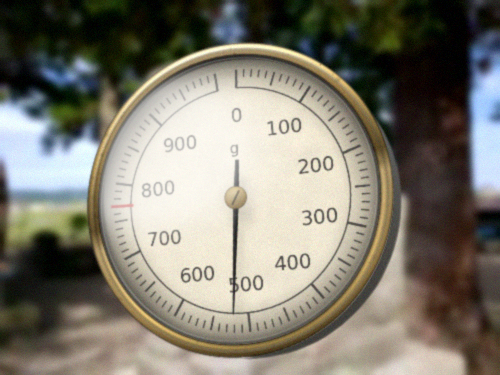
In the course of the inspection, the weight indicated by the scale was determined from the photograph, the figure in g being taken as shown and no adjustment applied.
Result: 520 g
